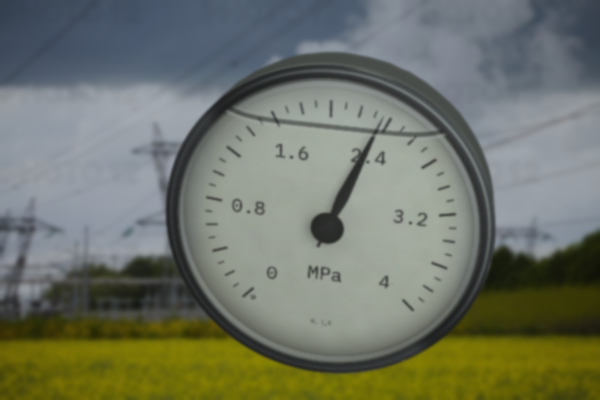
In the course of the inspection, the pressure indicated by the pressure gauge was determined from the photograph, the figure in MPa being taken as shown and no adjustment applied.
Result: 2.35 MPa
